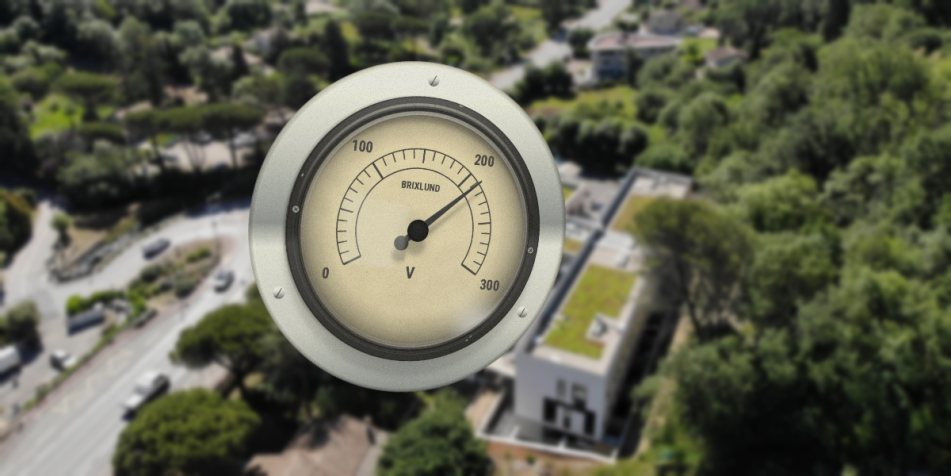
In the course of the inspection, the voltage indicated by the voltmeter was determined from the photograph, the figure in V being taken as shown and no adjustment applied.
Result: 210 V
